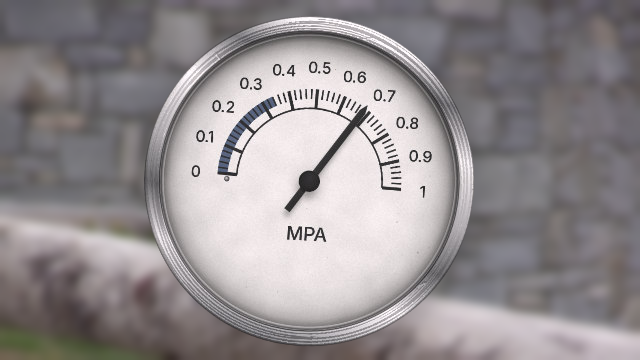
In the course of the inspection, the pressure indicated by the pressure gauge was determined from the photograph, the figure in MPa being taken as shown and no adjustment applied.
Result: 0.68 MPa
